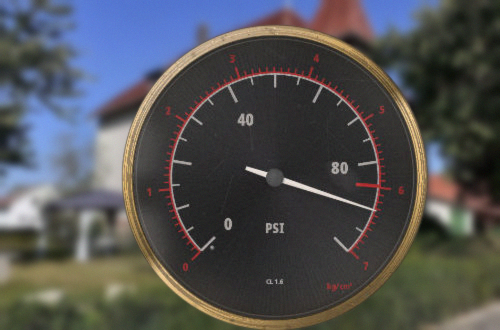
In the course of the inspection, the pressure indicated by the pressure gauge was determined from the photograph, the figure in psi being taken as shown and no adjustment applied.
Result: 90 psi
